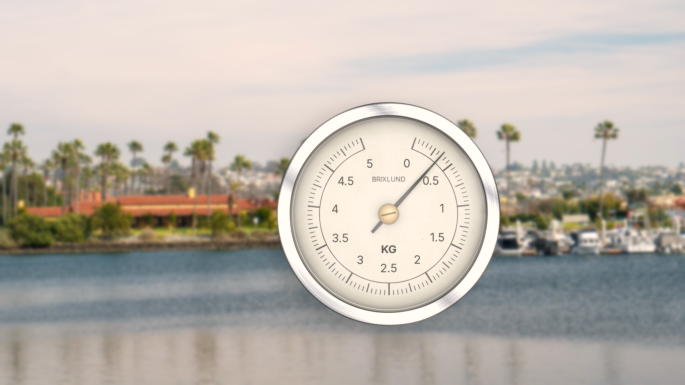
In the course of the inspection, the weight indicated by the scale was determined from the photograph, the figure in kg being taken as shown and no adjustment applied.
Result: 0.35 kg
